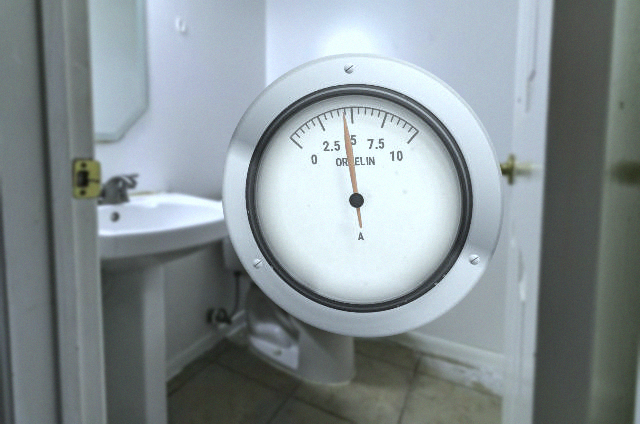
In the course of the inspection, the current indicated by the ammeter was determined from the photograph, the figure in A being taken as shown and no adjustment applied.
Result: 4.5 A
